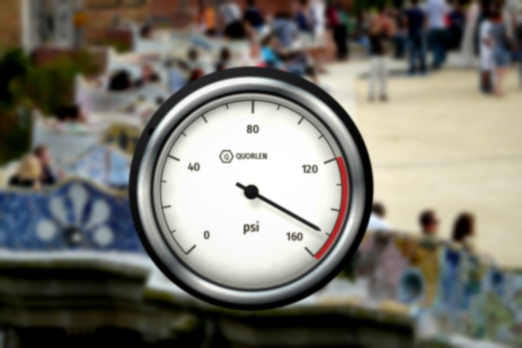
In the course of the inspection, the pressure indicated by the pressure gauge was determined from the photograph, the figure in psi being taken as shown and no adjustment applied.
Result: 150 psi
